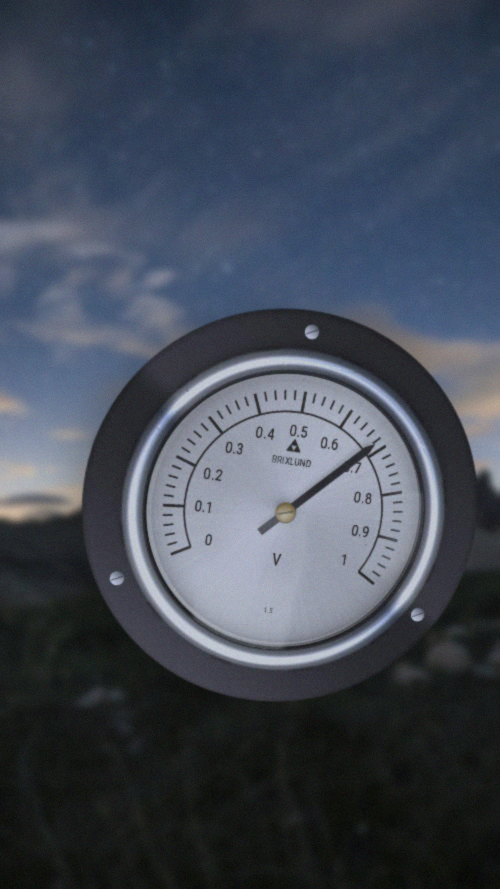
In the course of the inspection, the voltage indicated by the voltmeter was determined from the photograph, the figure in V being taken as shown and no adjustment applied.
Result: 0.68 V
